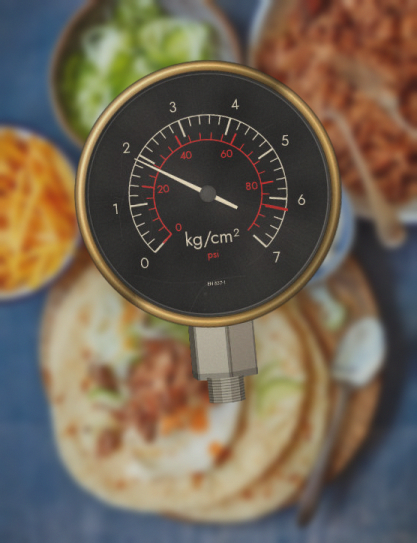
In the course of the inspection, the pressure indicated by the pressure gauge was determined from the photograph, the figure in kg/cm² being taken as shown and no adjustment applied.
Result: 1.9 kg/cm²
